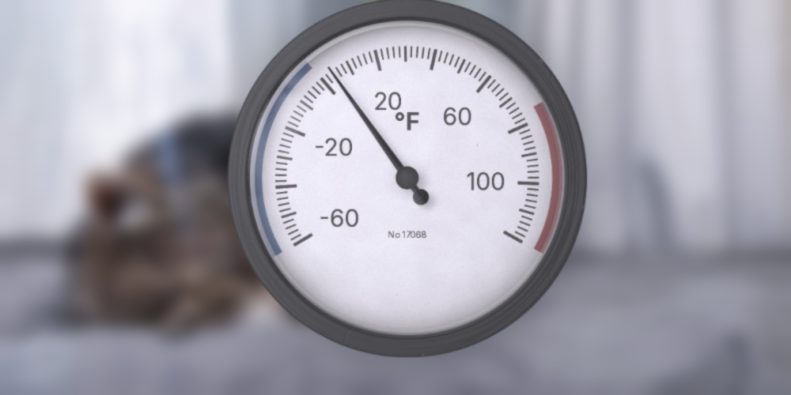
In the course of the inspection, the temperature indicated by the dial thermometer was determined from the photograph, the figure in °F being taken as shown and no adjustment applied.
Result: 4 °F
